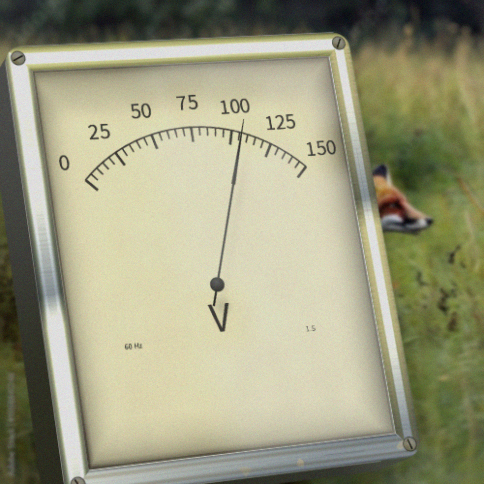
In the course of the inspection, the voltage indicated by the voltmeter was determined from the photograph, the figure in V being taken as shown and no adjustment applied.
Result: 105 V
